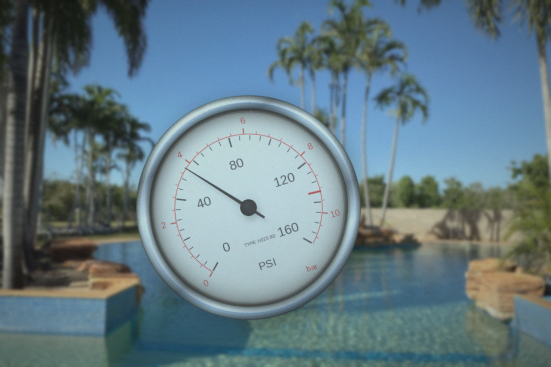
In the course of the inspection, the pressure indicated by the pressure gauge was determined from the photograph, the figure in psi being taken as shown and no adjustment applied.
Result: 55 psi
